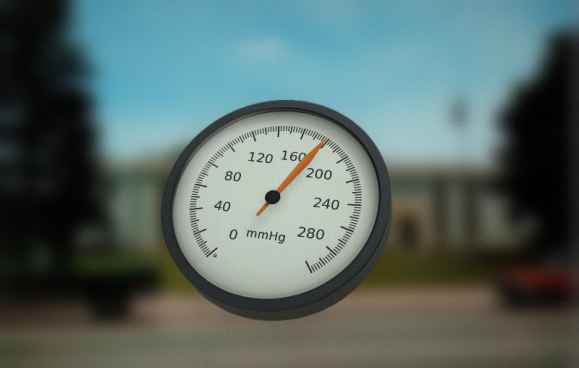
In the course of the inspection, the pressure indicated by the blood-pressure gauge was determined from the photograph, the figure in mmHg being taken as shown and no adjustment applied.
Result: 180 mmHg
